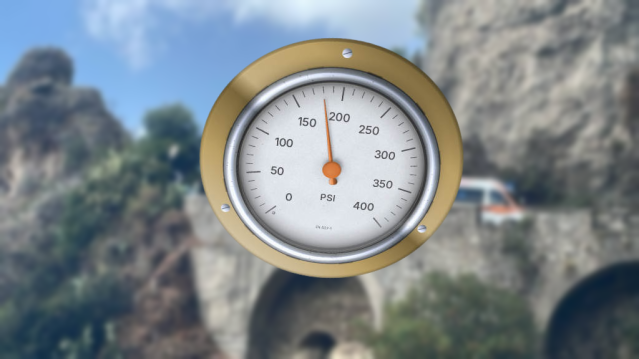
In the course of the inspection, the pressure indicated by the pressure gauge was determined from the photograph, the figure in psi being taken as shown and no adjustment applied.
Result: 180 psi
